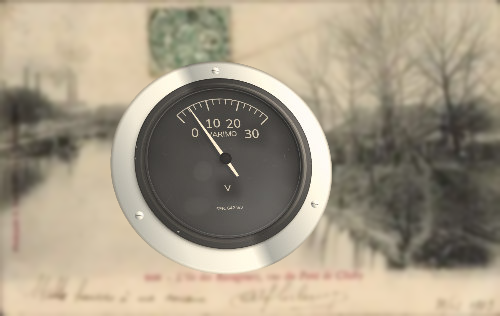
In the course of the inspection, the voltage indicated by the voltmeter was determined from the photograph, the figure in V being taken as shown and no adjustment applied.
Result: 4 V
